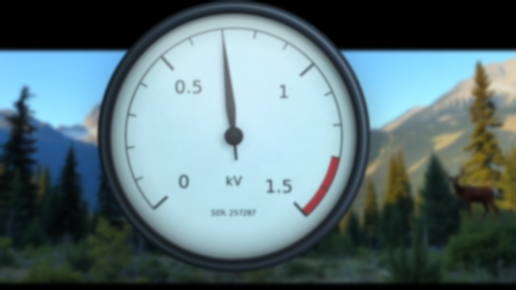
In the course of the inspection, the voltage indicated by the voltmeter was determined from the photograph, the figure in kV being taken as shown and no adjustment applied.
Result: 0.7 kV
